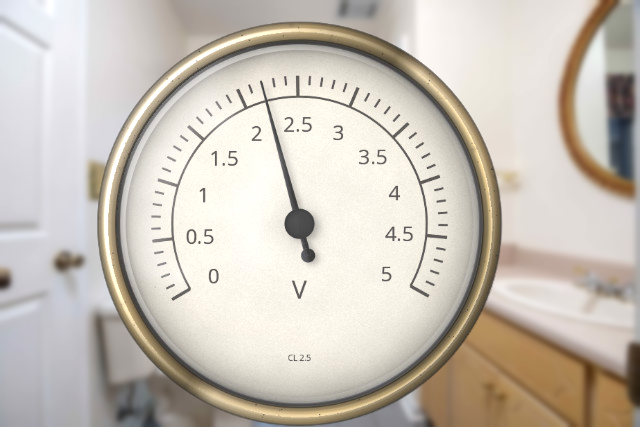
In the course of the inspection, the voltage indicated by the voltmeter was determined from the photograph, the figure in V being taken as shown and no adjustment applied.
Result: 2.2 V
